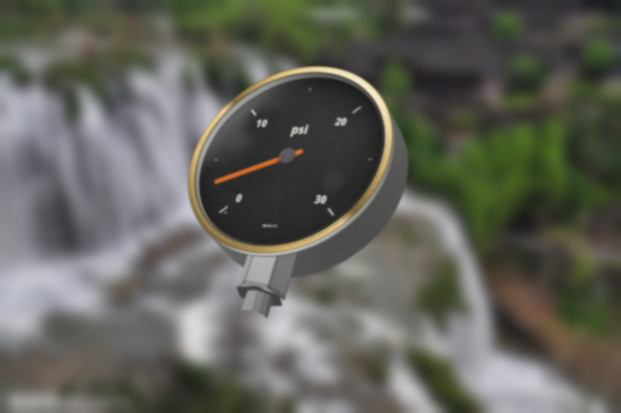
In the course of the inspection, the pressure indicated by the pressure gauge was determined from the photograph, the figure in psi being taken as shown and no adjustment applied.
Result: 2.5 psi
